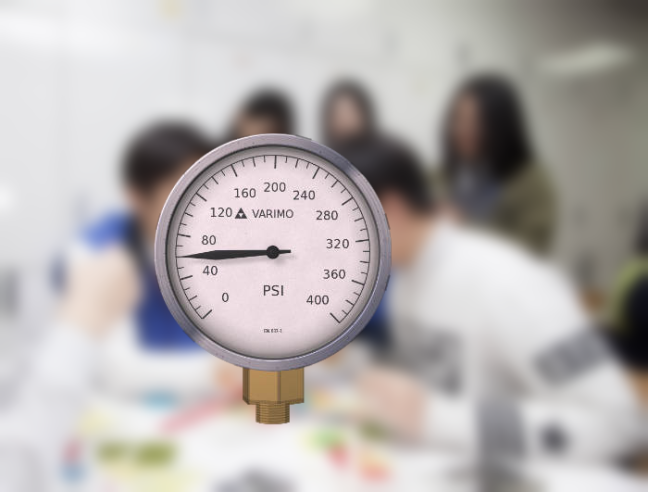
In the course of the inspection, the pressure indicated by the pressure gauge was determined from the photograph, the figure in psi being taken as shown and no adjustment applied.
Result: 60 psi
